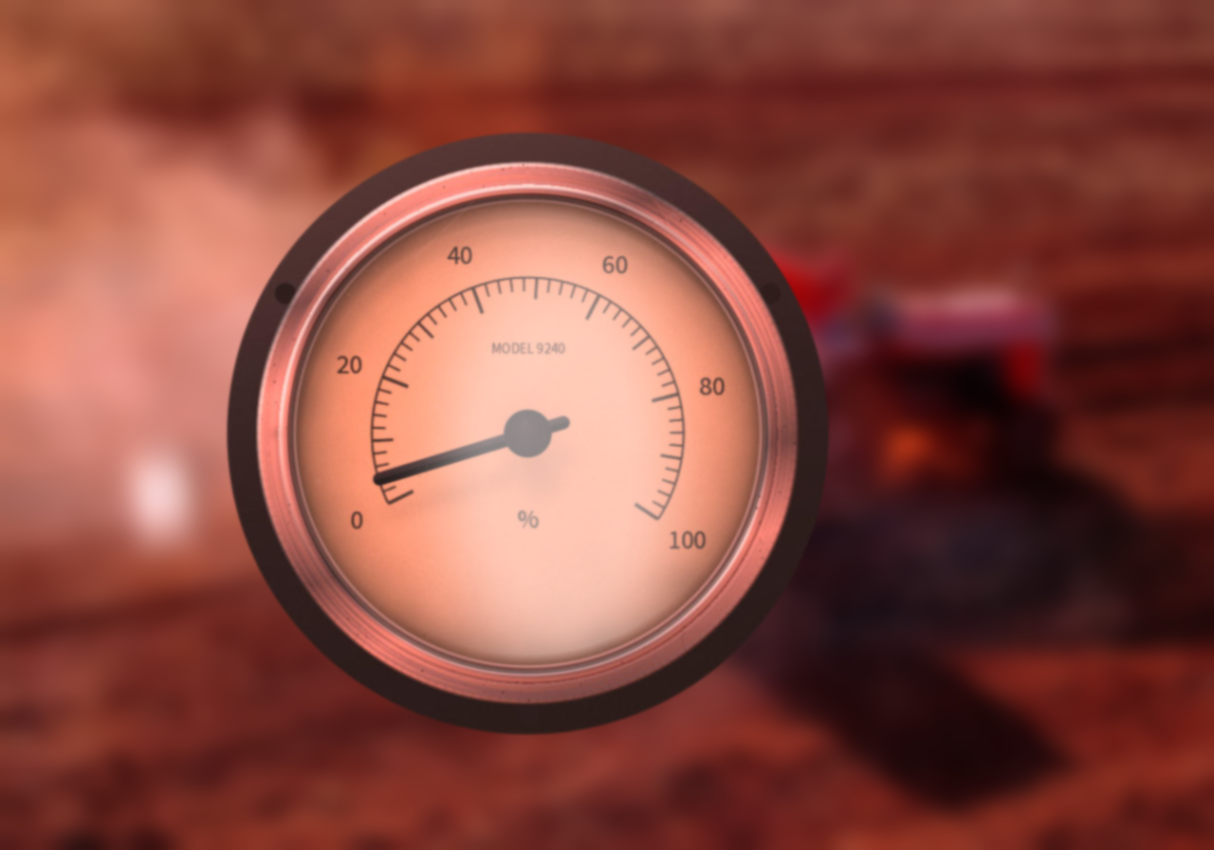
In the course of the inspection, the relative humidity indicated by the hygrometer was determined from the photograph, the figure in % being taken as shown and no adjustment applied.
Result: 4 %
